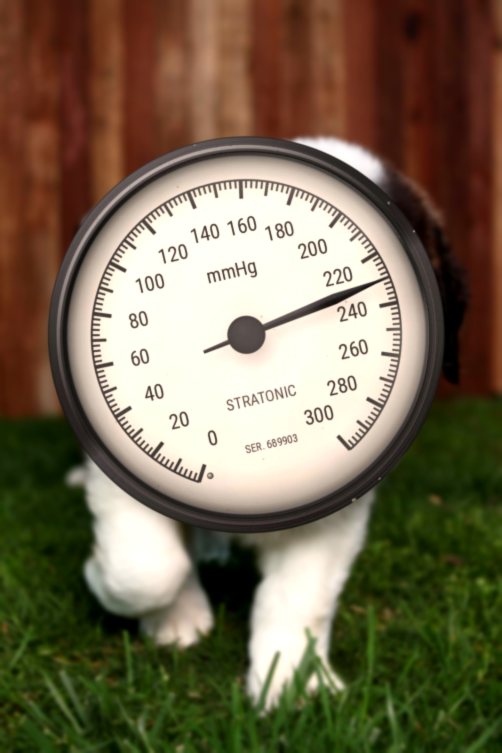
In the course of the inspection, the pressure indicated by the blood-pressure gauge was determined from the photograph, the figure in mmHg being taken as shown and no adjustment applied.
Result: 230 mmHg
